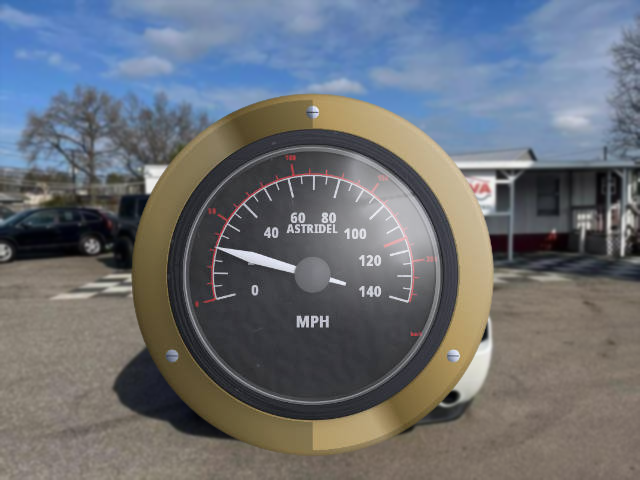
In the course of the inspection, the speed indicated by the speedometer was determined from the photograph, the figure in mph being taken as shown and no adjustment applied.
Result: 20 mph
